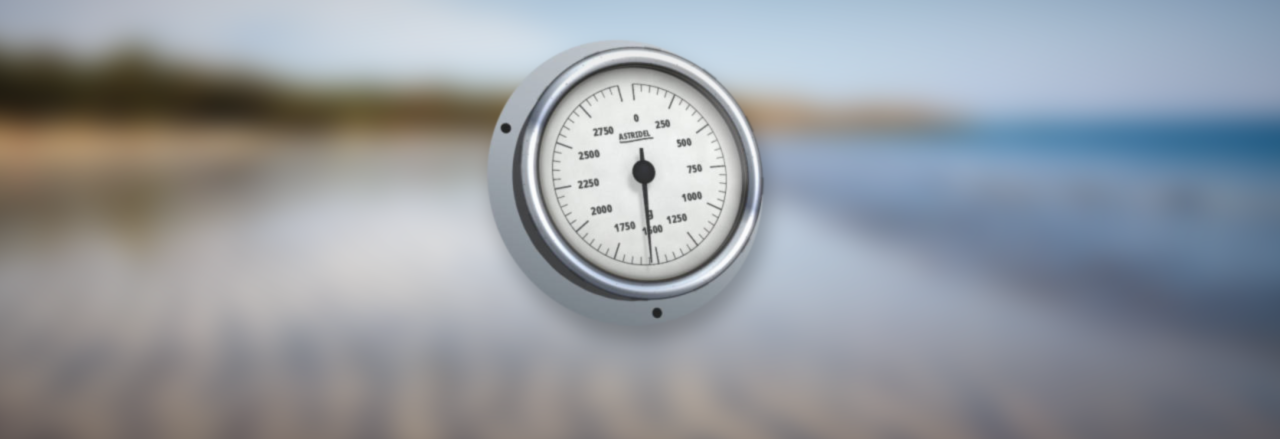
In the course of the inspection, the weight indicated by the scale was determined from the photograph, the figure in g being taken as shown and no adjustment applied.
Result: 1550 g
